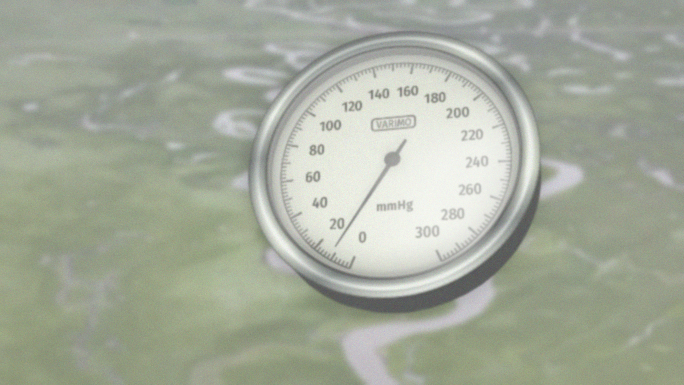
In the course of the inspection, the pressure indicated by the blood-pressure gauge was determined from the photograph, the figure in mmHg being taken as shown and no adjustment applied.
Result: 10 mmHg
